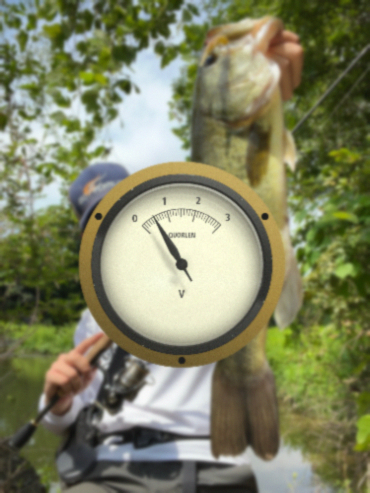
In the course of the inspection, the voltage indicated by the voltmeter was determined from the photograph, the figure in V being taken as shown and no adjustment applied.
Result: 0.5 V
